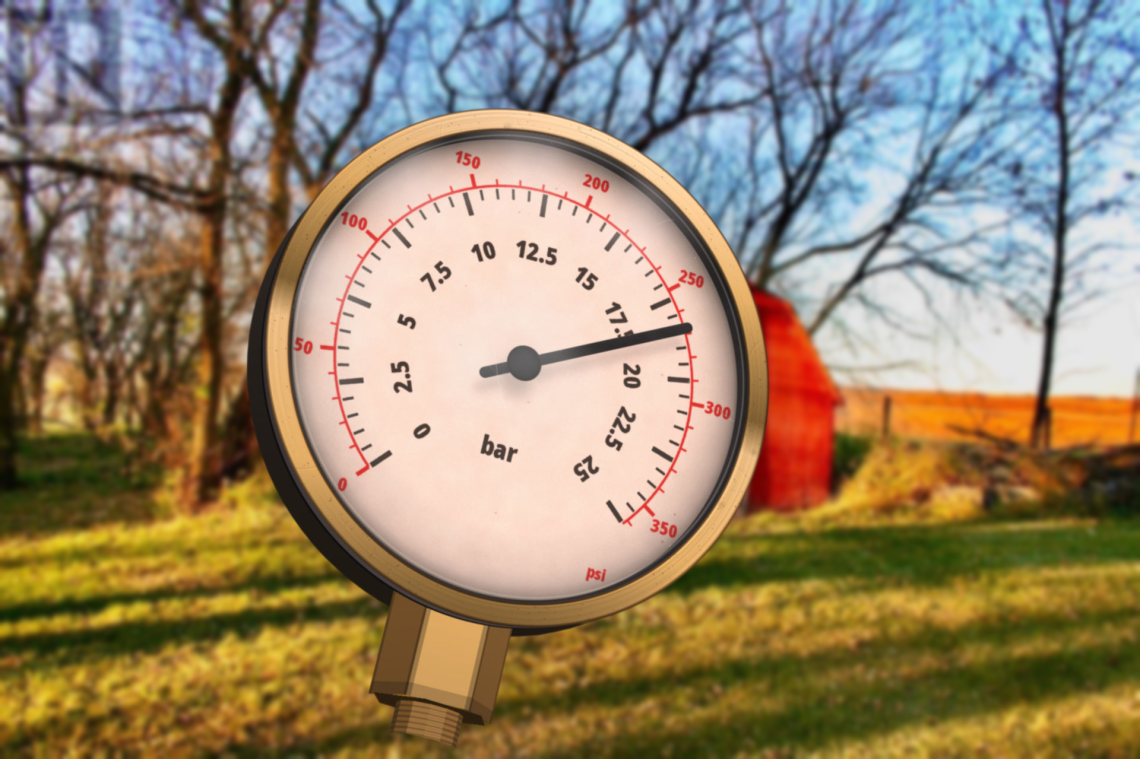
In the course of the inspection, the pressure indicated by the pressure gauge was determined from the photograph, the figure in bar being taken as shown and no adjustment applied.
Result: 18.5 bar
